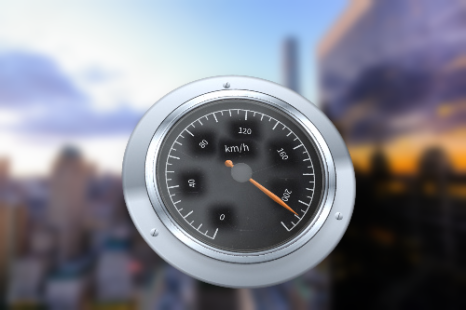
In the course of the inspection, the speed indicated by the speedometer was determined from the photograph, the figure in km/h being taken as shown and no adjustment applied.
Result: 210 km/h
